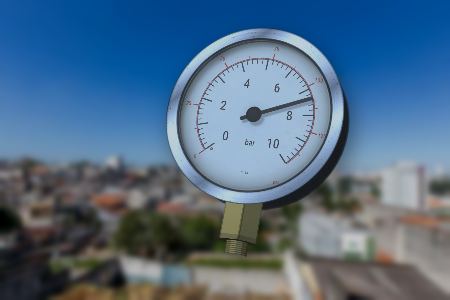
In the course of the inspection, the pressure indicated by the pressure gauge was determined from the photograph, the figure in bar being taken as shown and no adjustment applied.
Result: 7.4 bar
